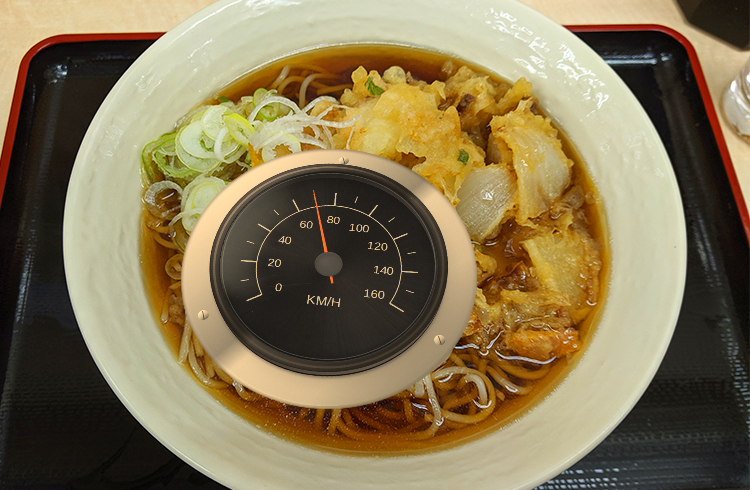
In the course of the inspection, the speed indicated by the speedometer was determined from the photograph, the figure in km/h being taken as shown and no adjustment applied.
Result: 70 km/h
